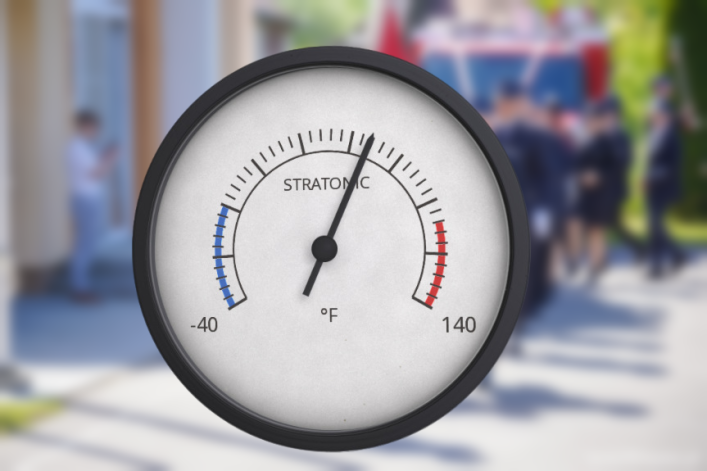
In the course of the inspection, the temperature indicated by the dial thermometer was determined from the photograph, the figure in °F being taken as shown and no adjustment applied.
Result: 68 °F
